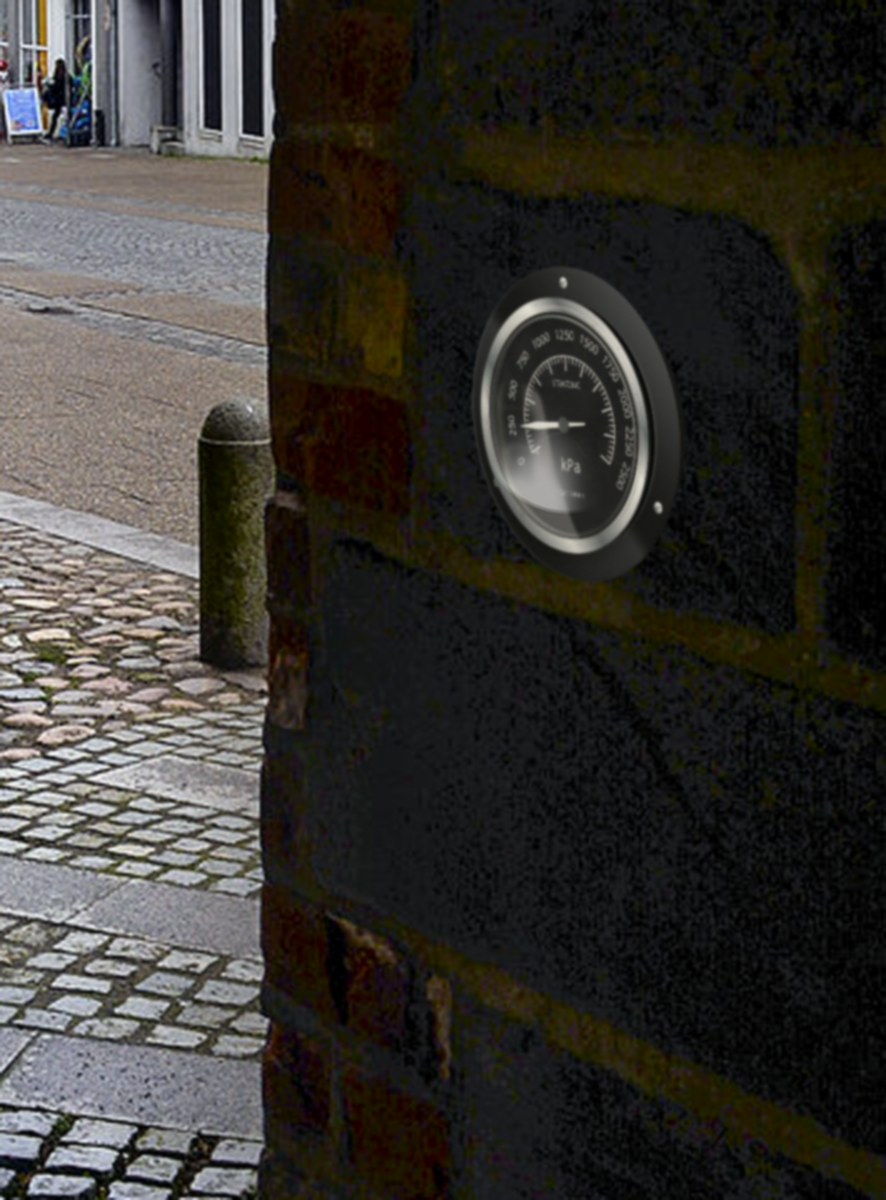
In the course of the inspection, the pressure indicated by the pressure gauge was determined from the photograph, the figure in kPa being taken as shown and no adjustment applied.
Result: 250 kPa
